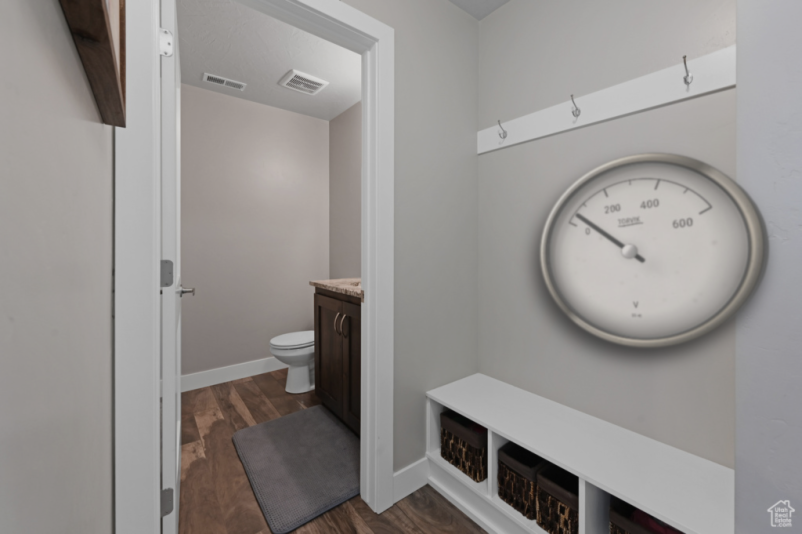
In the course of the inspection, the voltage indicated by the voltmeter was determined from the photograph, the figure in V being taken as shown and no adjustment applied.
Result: 50 V
